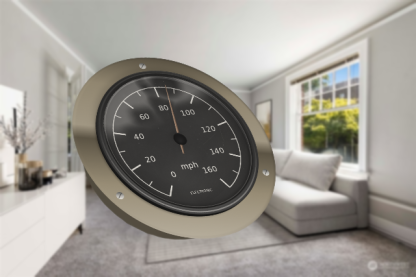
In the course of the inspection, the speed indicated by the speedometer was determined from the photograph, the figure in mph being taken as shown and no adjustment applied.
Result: 85 mph
